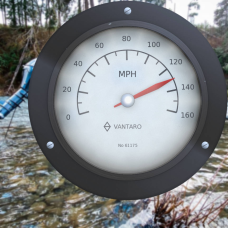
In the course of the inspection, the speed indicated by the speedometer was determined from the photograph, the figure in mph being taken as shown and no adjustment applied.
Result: 130 mph
